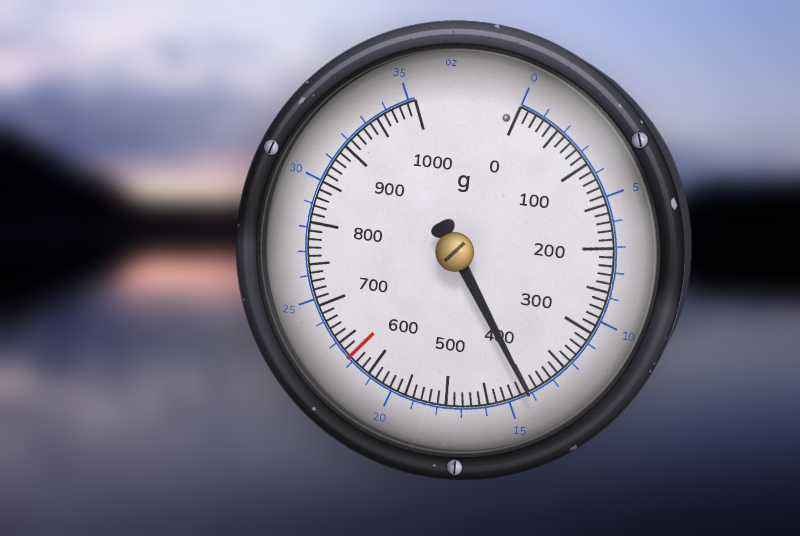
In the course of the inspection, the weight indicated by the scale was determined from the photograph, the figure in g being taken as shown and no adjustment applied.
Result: 400 g
